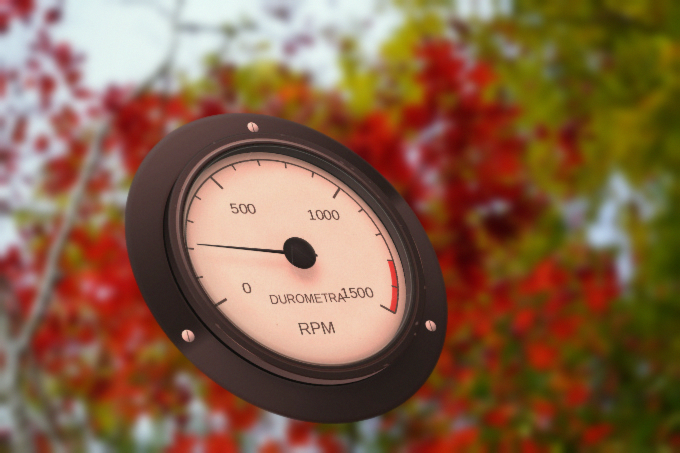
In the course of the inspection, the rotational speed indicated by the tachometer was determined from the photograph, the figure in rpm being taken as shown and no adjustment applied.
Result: 200 rpm
